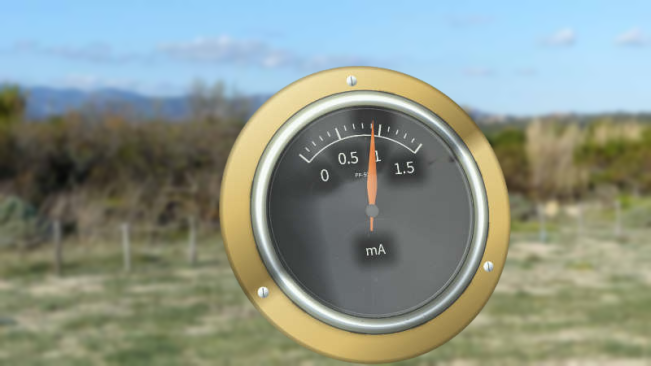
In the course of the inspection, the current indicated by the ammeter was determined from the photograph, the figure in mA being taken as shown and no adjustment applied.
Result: 0.9 mA
